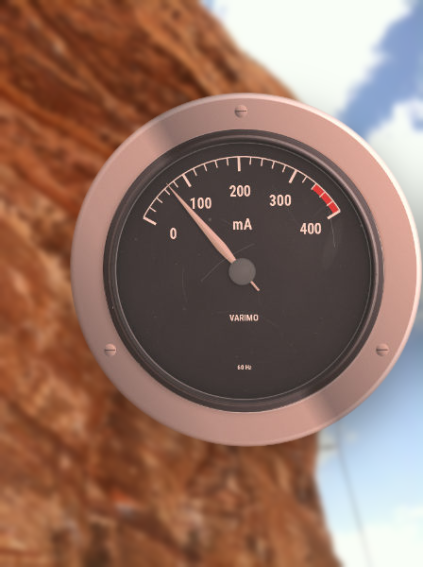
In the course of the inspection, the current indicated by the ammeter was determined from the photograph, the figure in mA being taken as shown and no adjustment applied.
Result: 70 mA
